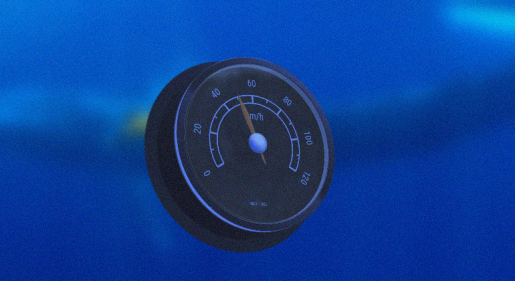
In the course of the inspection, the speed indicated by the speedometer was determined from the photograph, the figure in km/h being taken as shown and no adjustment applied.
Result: 50 km/h
